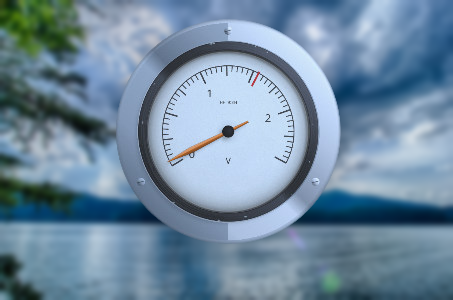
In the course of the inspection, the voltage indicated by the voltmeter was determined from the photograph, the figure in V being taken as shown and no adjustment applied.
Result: 0.05 V
